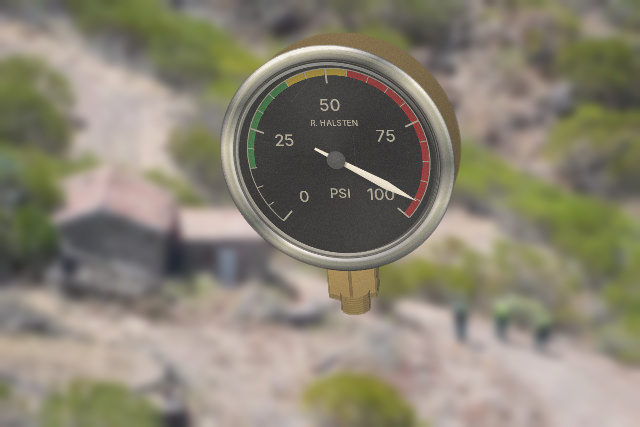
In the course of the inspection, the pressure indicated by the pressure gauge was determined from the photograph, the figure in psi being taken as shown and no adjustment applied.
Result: 95 psi
